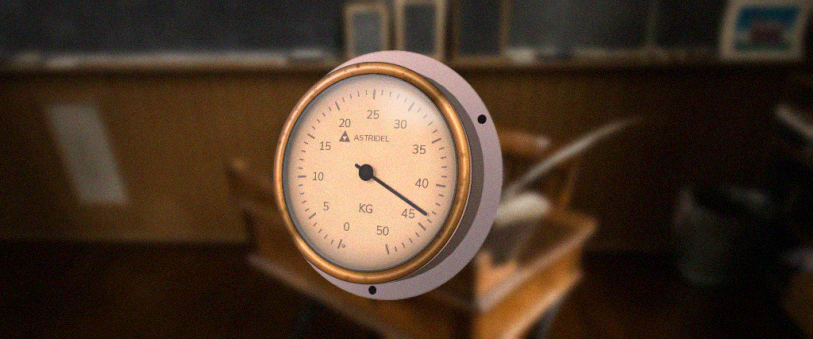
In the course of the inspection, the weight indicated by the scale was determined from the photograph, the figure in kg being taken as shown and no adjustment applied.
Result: 43.5 kg
